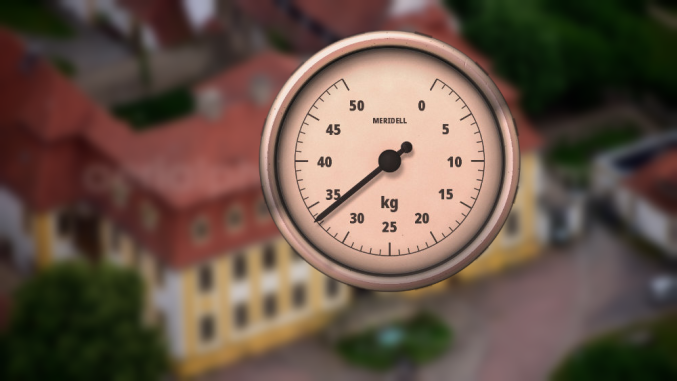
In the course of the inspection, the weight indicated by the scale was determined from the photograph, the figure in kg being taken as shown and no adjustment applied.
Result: 33.5 kg
